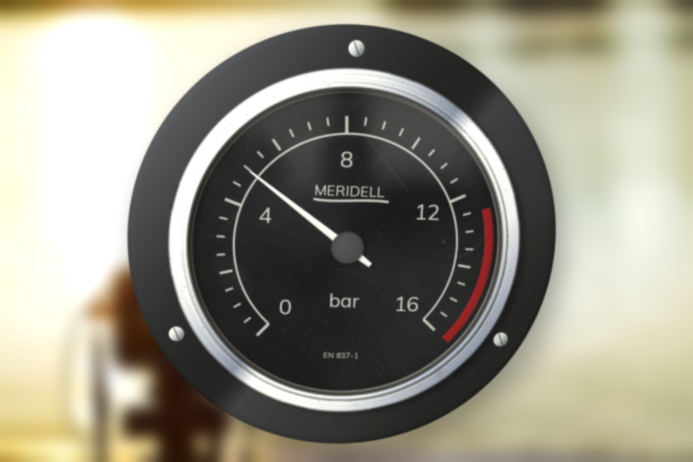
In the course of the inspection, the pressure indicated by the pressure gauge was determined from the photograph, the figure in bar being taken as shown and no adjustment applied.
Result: 5 bar
